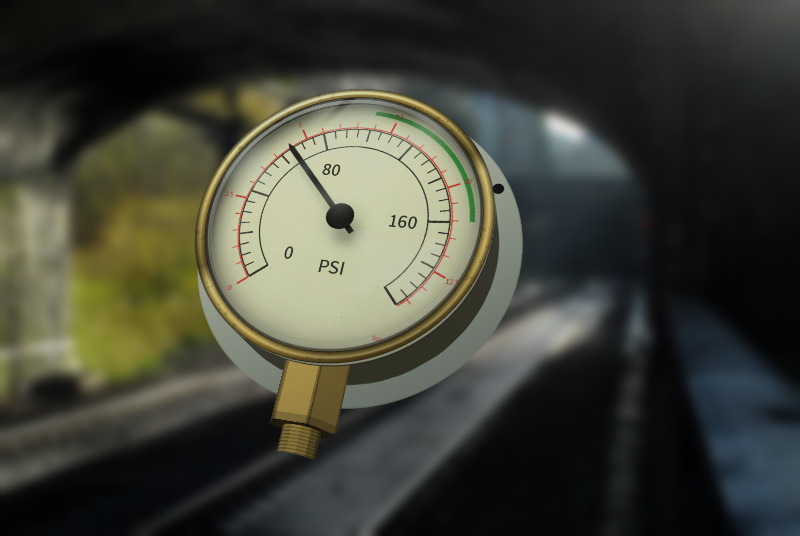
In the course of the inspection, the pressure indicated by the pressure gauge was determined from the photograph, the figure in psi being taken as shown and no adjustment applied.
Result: 65 psi
